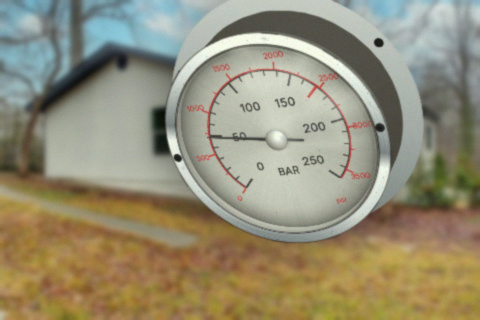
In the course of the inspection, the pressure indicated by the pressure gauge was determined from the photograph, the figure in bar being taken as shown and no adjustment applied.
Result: 50 bar
